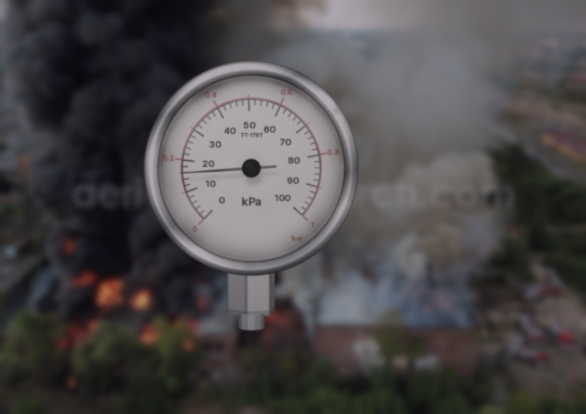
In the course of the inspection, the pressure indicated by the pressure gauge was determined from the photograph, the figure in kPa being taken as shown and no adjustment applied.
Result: 16 kPa
